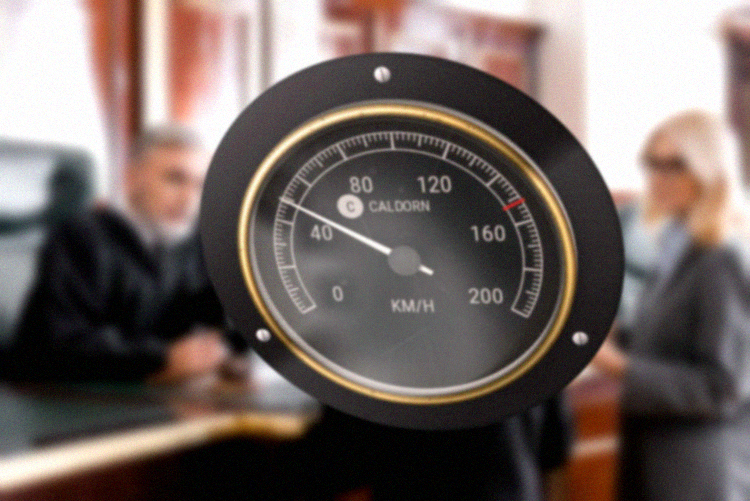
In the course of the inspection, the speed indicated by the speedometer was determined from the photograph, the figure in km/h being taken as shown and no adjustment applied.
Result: 50 km/h
